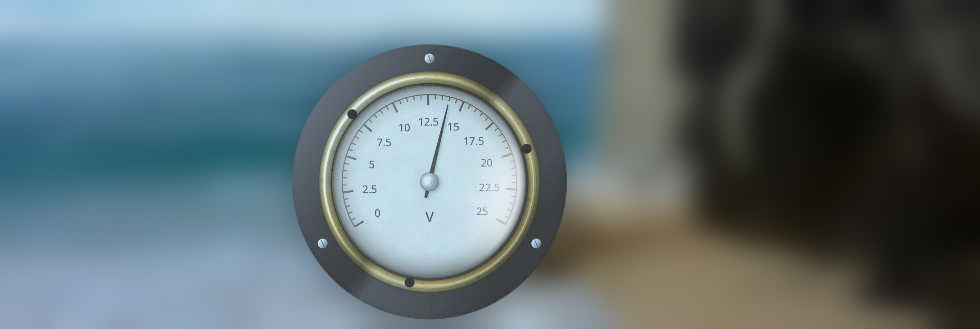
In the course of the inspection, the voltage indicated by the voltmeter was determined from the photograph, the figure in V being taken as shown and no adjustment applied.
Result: 14 V
